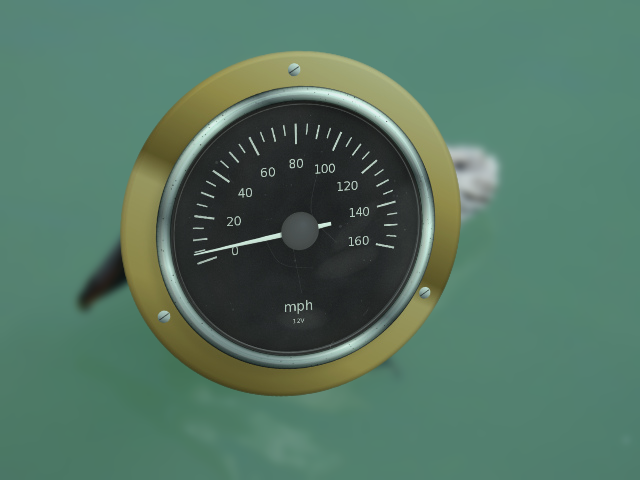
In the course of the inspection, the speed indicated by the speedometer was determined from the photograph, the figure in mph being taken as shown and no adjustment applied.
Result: 5 mph
